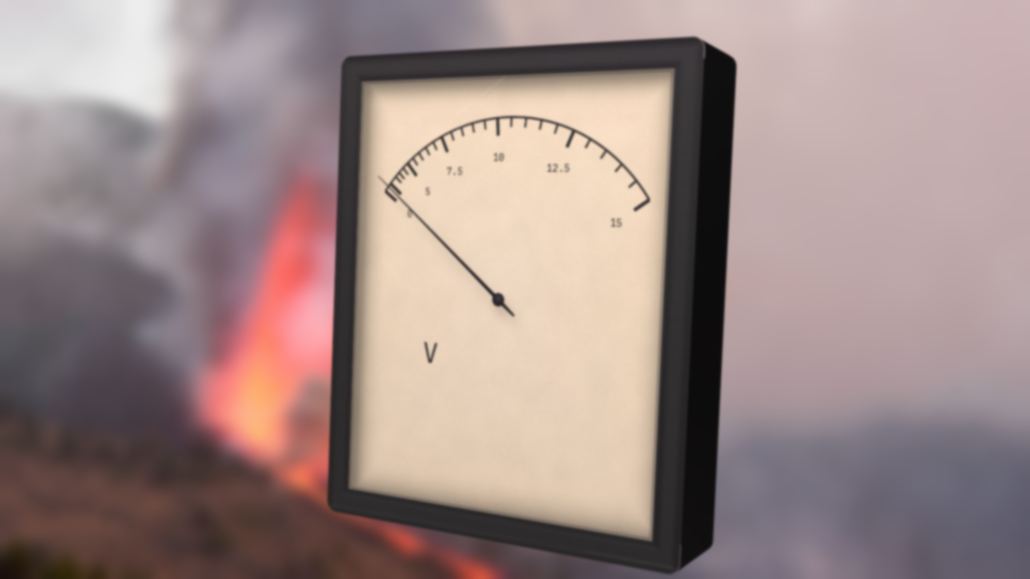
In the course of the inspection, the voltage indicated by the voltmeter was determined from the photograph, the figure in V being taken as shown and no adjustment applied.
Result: 2.5 V
